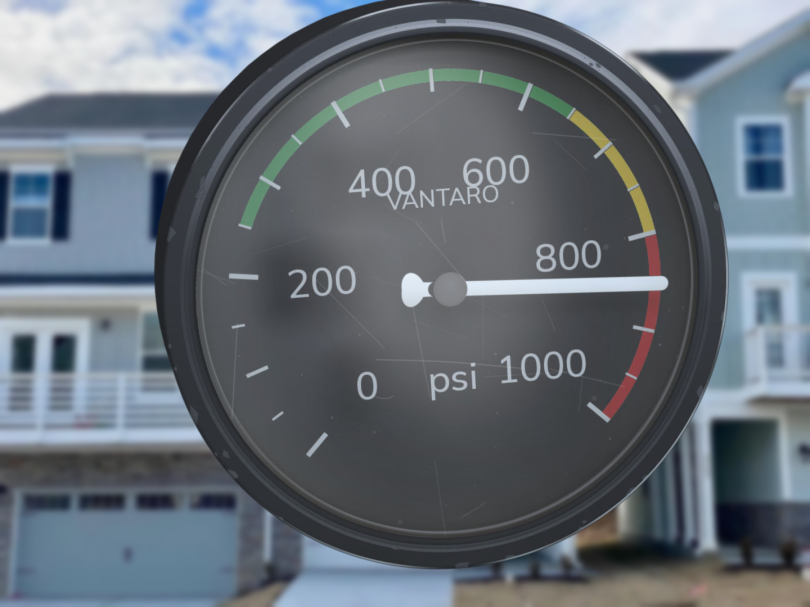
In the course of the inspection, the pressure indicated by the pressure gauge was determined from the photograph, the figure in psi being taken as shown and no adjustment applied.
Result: 850 psi
